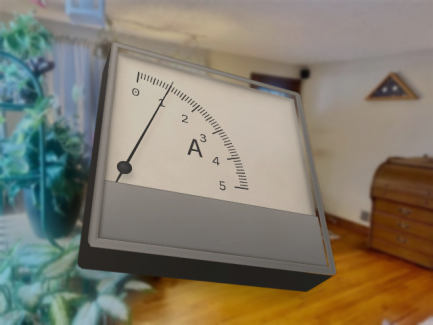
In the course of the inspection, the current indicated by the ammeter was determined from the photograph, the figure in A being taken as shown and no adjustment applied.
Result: 1 A
